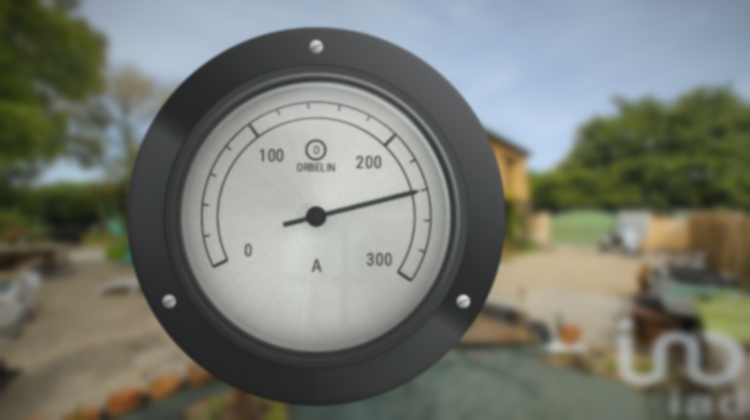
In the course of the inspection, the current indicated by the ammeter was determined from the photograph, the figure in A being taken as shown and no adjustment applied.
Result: 240 A
